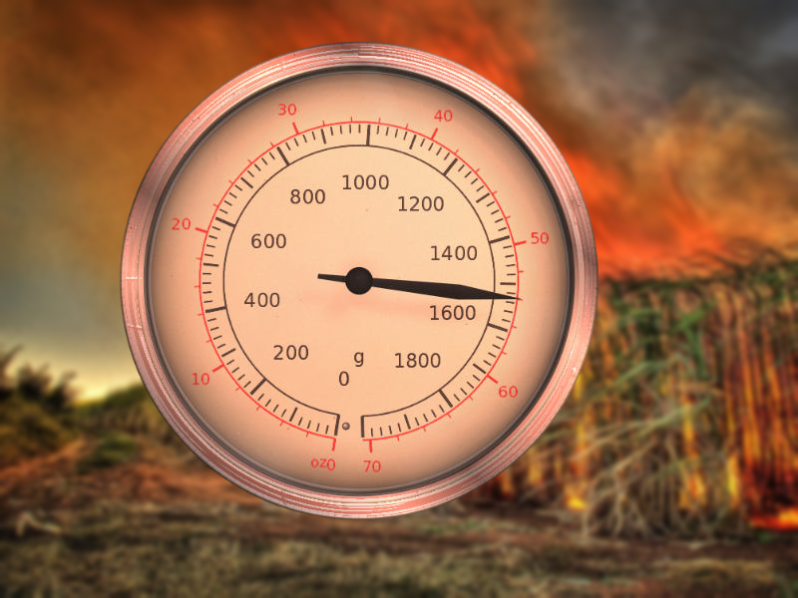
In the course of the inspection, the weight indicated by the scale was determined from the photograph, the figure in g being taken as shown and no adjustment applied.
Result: 1530 g
